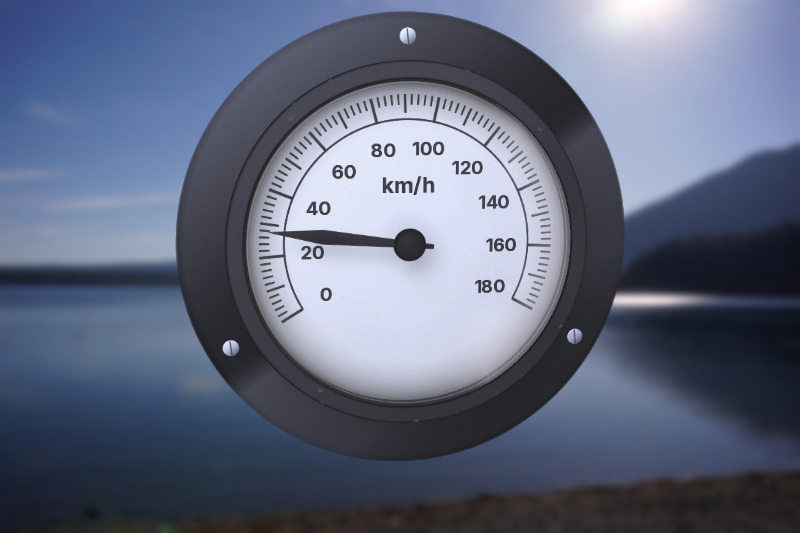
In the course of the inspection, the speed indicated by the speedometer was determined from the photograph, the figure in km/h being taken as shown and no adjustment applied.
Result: 28 km/h
